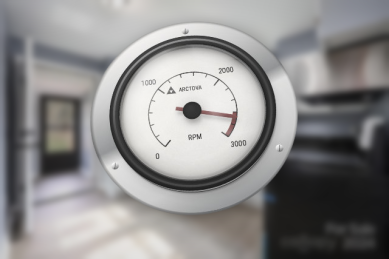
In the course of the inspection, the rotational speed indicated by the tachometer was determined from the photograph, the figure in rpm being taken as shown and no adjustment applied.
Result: 2700 rpm
